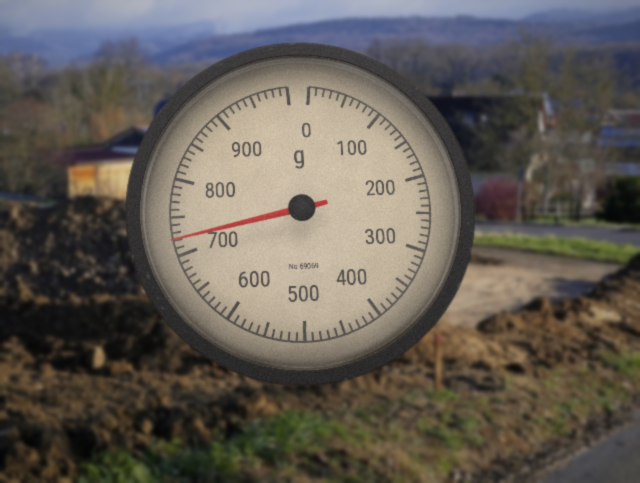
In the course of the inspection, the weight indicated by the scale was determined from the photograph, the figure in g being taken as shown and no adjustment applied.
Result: 720 g
